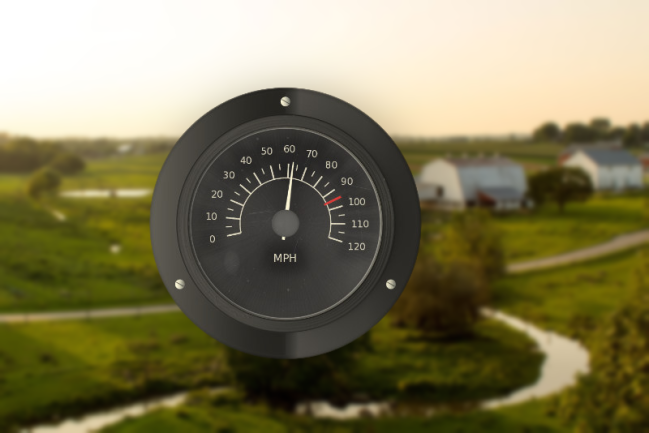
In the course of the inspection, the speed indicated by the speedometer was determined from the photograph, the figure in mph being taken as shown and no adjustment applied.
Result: 62.5 mph
